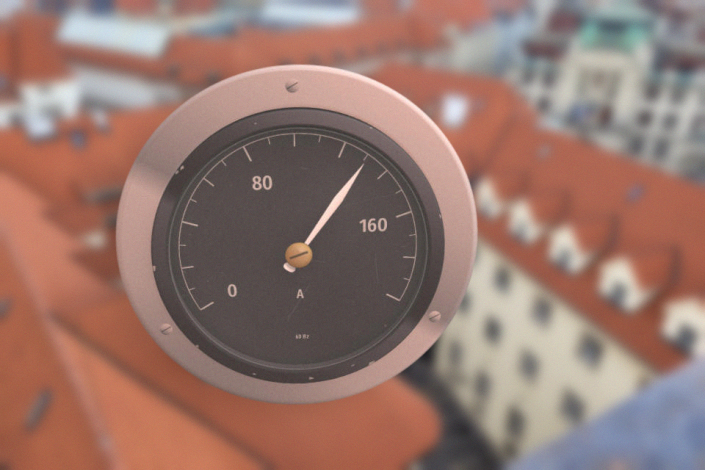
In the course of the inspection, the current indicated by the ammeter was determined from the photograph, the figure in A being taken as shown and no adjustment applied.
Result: 130 A
